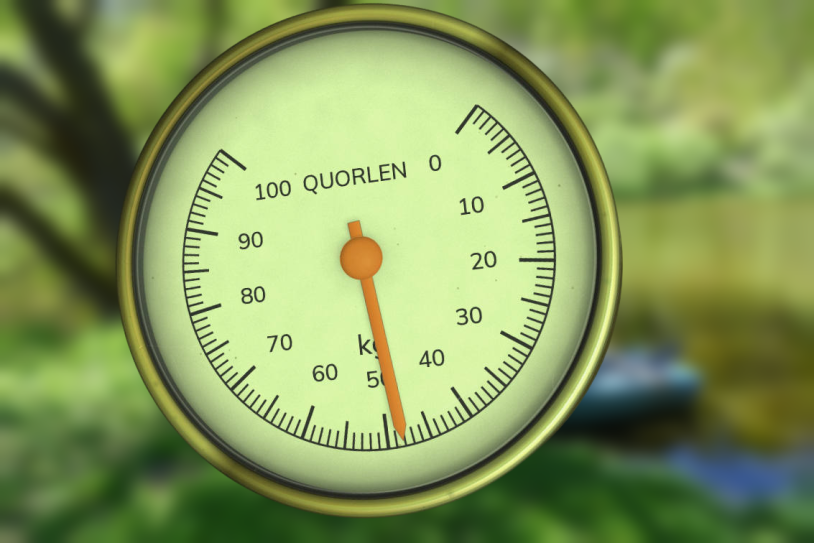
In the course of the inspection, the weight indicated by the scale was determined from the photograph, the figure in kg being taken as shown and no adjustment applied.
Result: 48 kg
